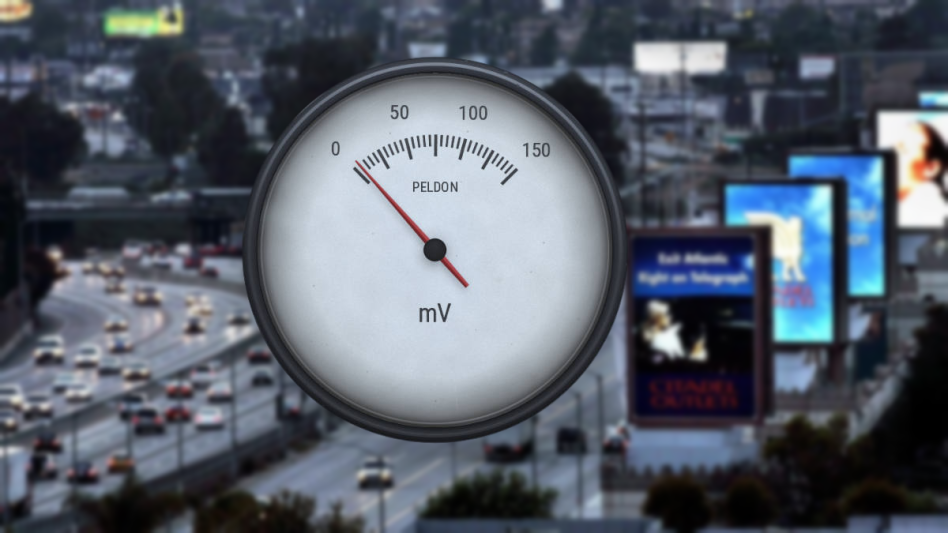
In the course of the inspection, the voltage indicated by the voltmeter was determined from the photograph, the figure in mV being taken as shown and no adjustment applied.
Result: 5 mV
